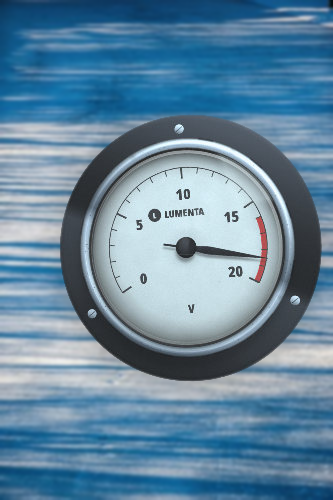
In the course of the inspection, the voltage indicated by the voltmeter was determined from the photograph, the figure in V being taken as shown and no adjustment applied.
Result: 18.5 V
